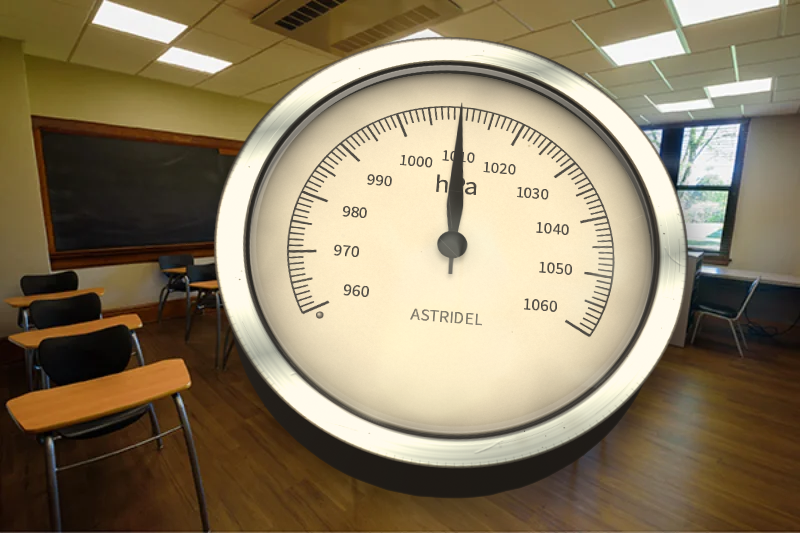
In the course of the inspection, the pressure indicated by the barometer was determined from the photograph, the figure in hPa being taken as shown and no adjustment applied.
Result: 1010 hPa
